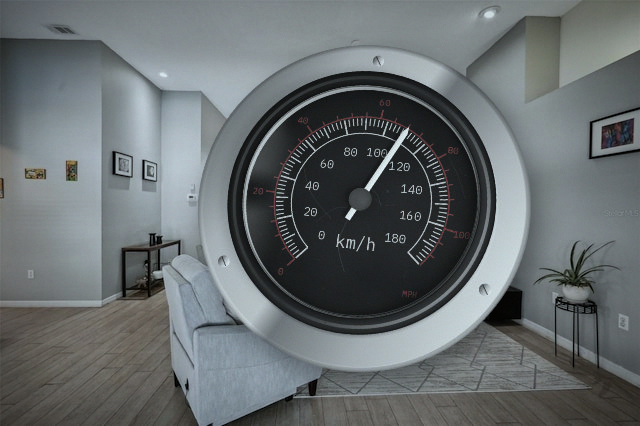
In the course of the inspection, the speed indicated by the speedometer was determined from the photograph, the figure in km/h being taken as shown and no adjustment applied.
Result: 110 km/h
